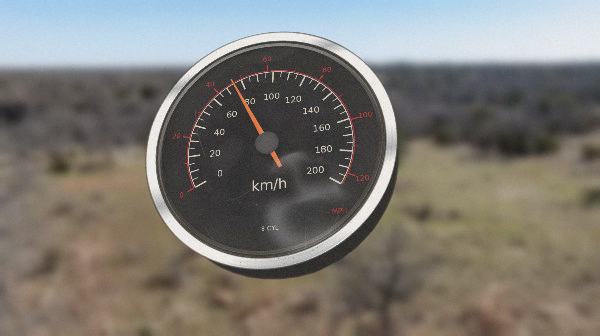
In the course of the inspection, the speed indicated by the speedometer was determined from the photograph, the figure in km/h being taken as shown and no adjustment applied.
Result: 75 km/h
